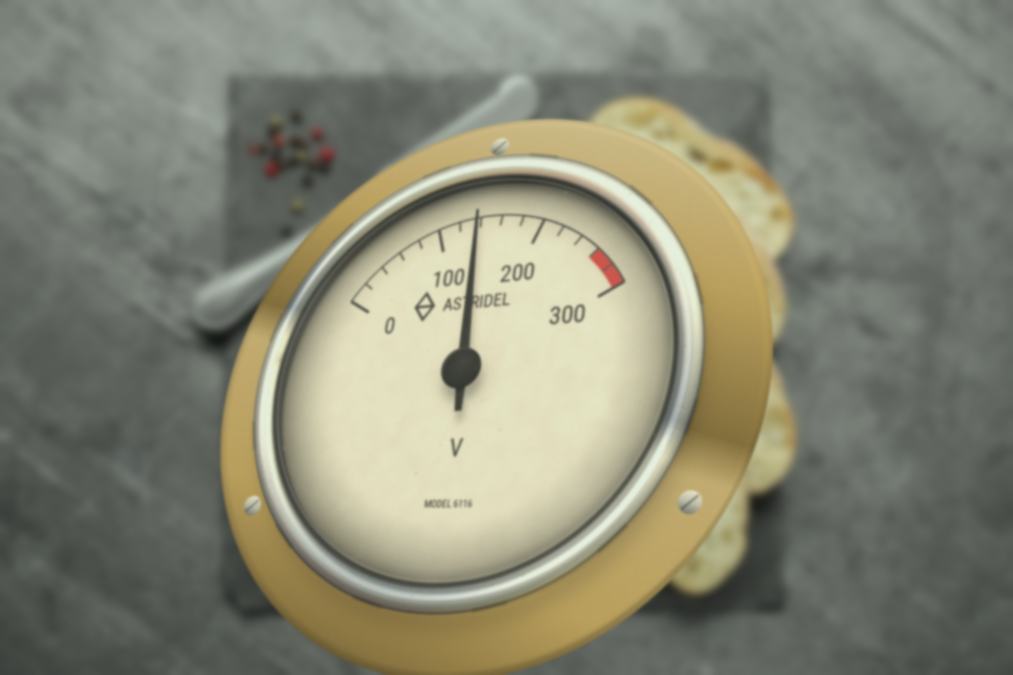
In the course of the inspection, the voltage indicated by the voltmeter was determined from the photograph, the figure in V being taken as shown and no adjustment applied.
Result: 140 V
